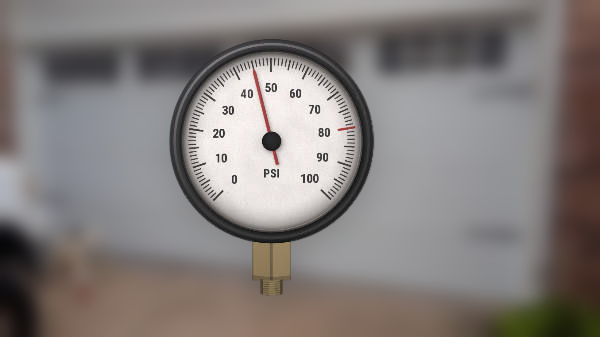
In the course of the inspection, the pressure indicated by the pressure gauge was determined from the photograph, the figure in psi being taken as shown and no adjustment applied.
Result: 45 psi
